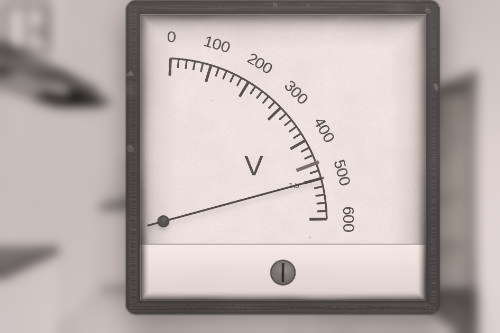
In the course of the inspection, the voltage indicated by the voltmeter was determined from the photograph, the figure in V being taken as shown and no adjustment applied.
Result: 500 V
